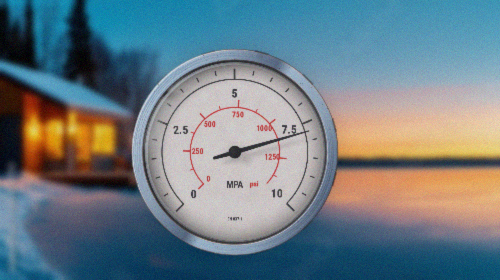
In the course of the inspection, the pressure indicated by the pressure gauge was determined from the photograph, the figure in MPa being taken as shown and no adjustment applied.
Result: 7.75 MPa
